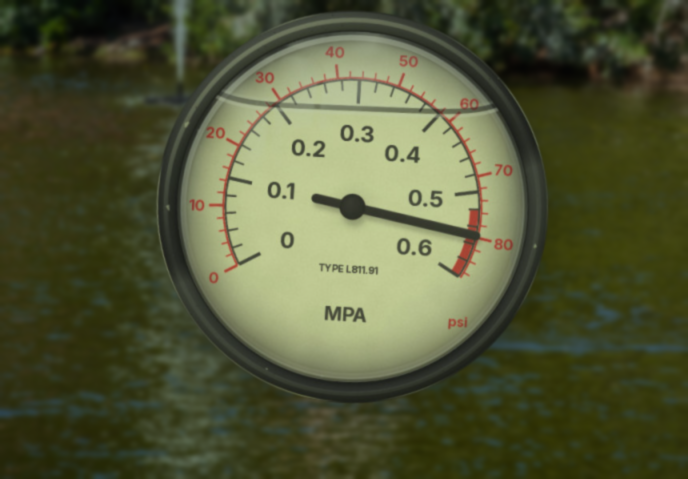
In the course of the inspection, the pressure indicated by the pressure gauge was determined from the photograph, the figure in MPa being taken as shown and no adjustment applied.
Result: 0.55 MPa
